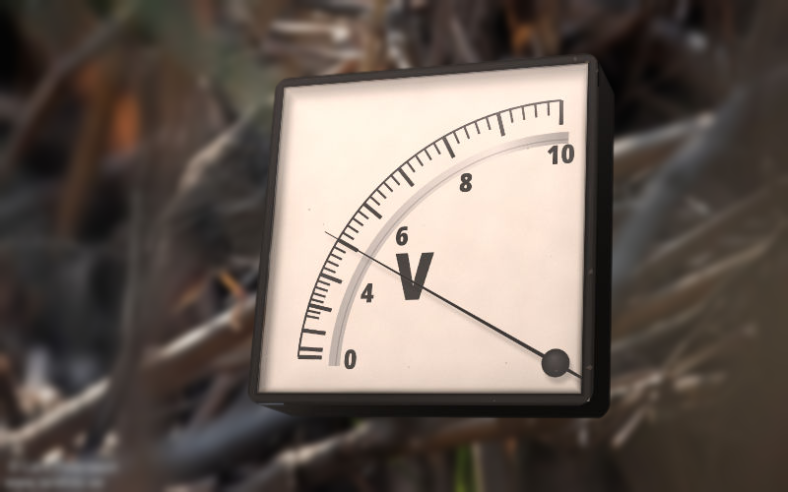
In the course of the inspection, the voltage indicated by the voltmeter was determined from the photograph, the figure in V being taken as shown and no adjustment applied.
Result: 5 V
